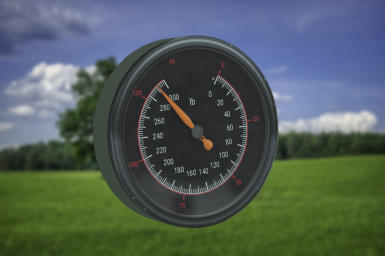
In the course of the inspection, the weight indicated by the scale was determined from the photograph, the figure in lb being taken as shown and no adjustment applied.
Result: 290 lb
